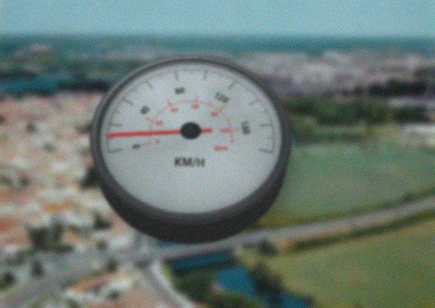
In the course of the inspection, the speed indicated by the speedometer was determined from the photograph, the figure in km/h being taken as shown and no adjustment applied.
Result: 10 km/h
